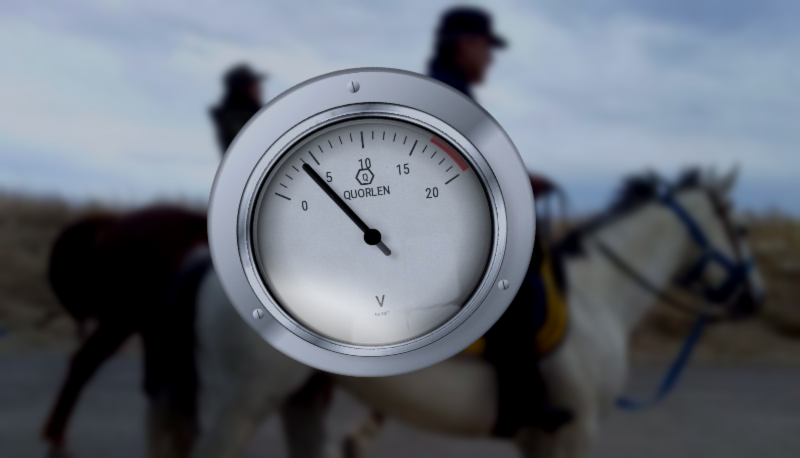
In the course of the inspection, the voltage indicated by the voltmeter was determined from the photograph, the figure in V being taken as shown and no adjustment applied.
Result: 4 V
